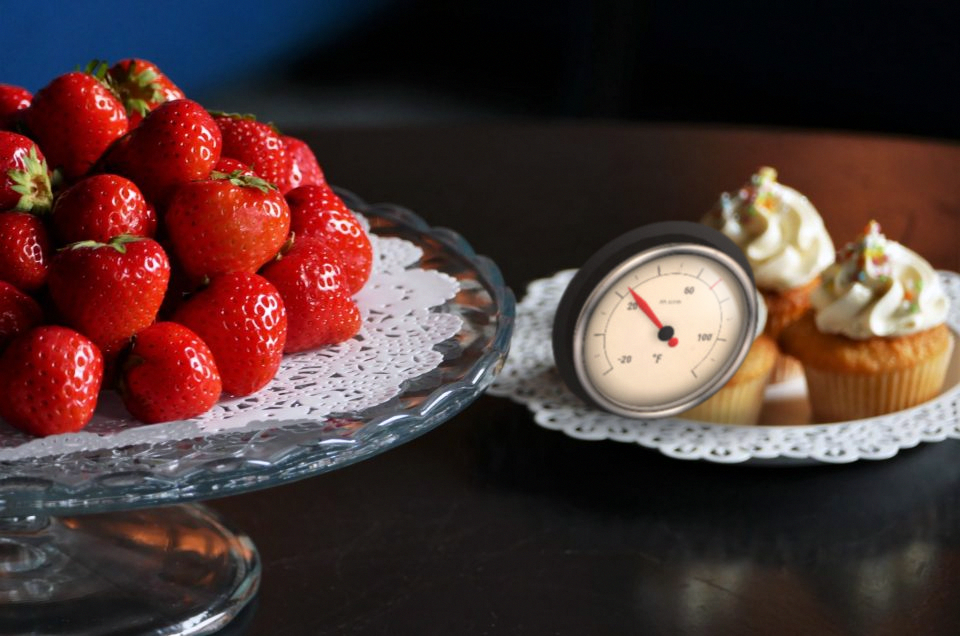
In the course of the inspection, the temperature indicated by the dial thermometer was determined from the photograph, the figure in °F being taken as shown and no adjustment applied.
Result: 25 °F
